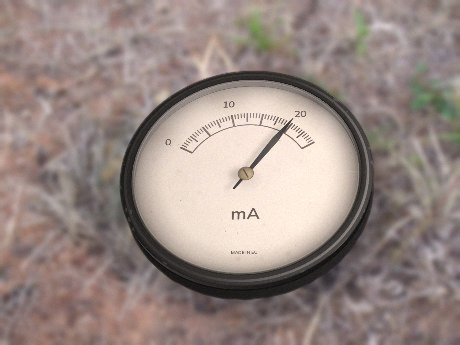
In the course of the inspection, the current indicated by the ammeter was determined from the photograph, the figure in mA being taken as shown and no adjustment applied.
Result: 20 mA
